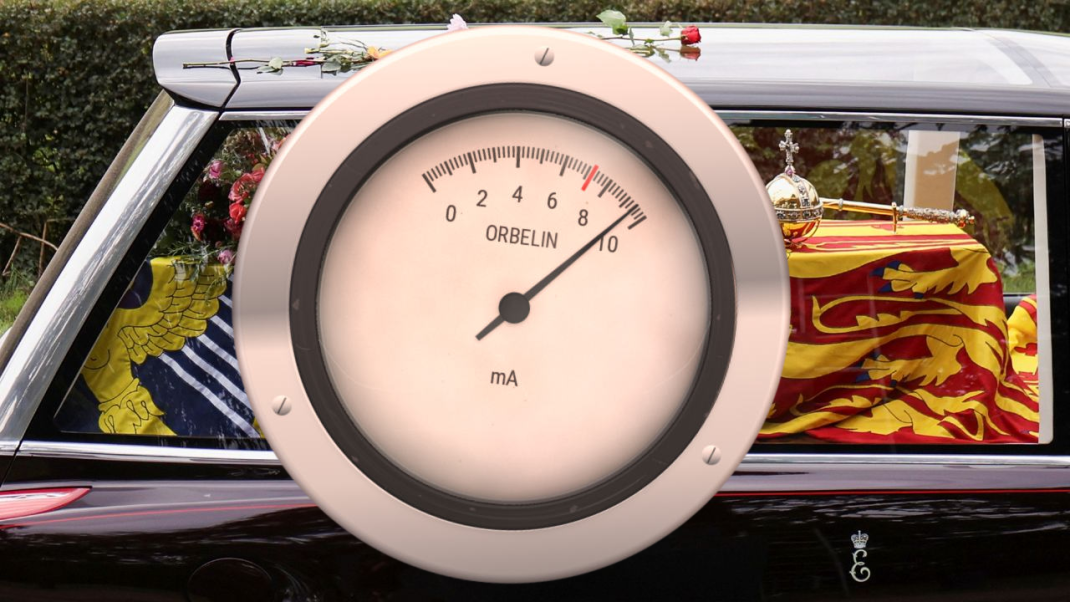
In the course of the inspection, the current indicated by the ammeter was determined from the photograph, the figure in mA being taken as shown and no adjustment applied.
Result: 9.4 mA
